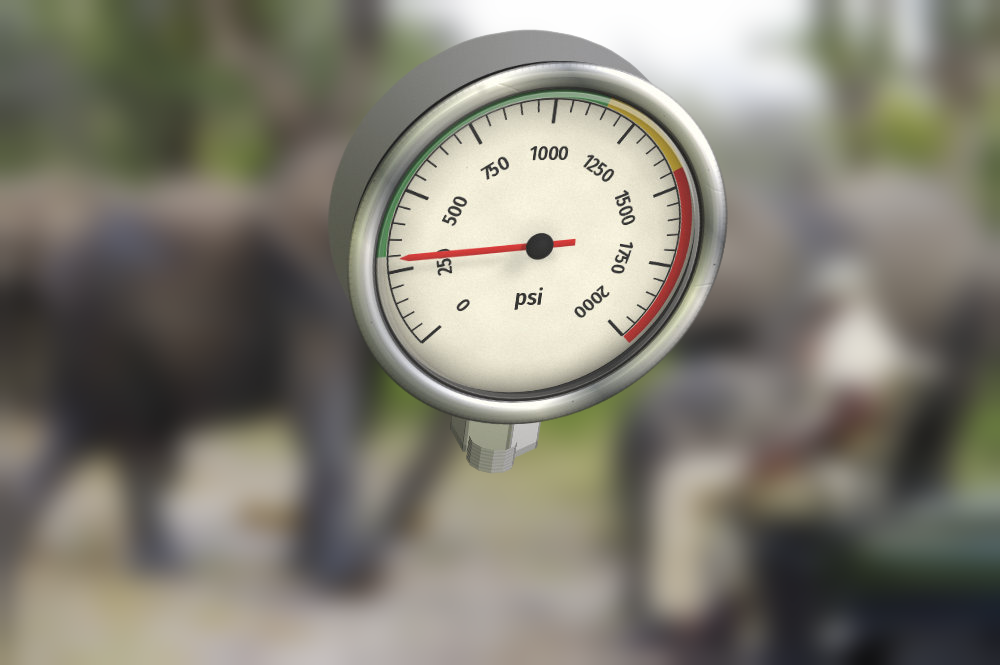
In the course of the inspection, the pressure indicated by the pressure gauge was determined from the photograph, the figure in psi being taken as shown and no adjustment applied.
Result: 300 psi
